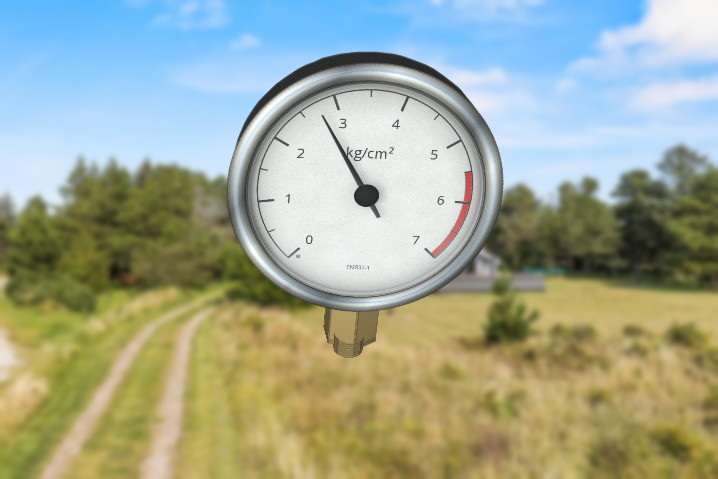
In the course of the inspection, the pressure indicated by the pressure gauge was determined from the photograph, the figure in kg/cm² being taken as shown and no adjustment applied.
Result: 2.75 kg/cm²
